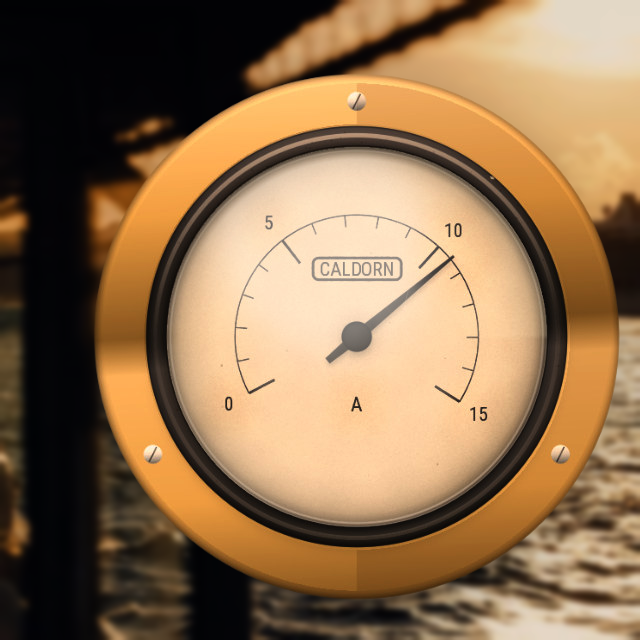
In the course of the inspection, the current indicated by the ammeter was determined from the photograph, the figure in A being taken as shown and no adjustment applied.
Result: 10.5 A
